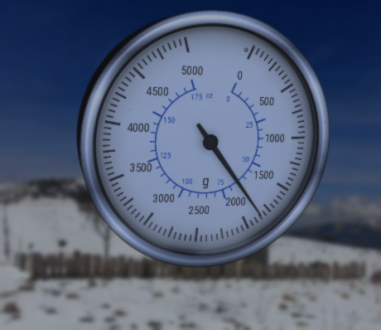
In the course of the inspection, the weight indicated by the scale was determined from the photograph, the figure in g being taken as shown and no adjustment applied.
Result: 1850 g
